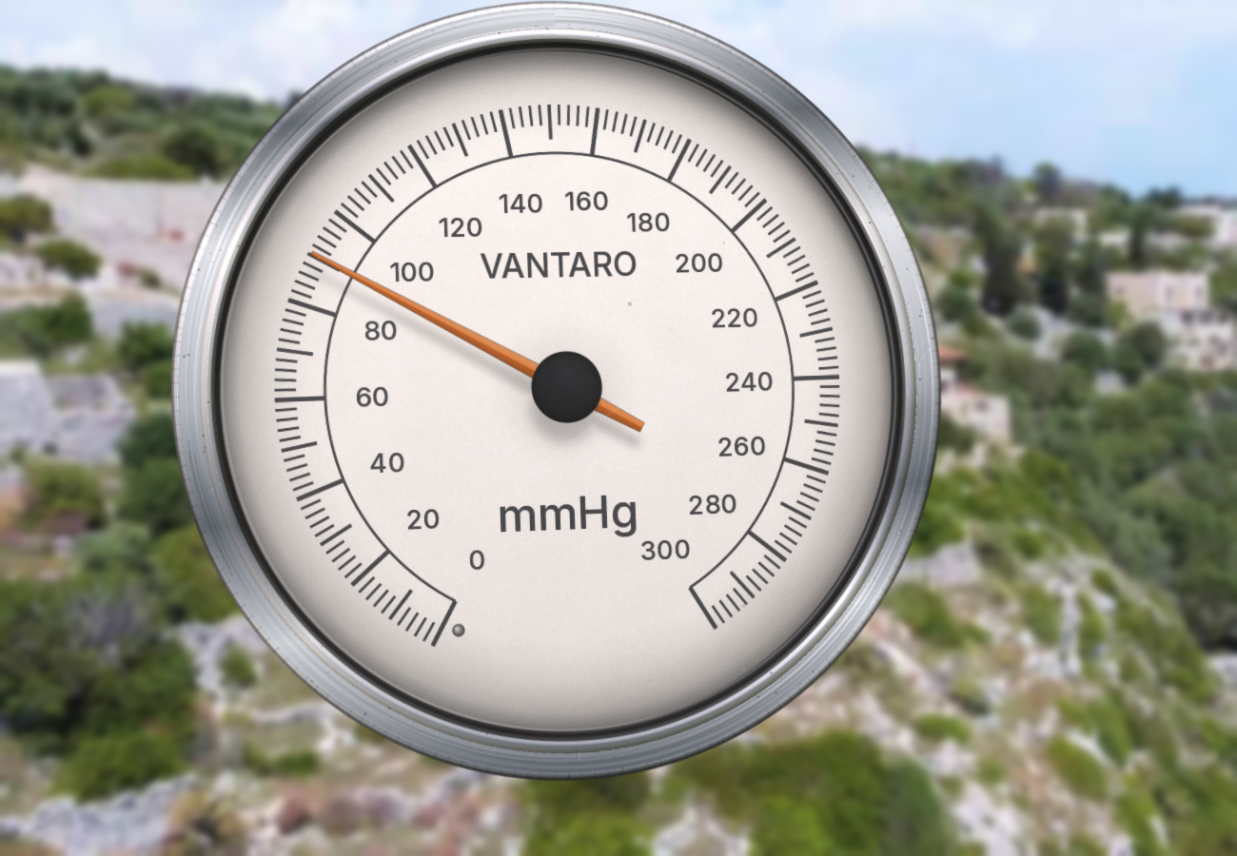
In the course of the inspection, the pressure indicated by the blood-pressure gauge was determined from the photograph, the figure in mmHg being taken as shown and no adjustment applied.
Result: 90 mmHg
